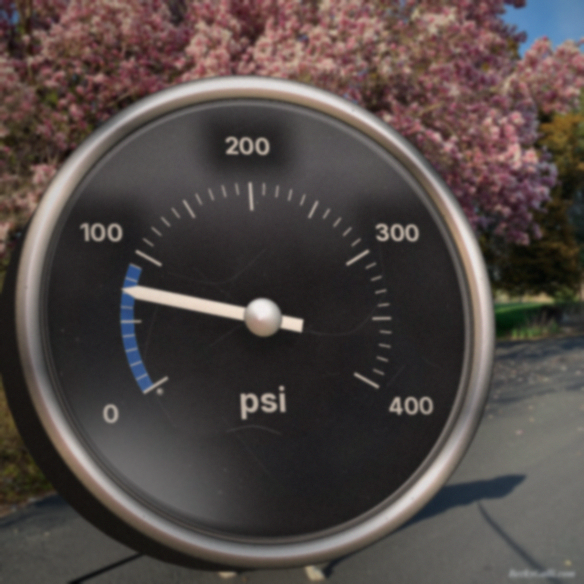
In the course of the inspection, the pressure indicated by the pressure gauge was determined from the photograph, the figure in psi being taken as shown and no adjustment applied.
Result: 70 psi
